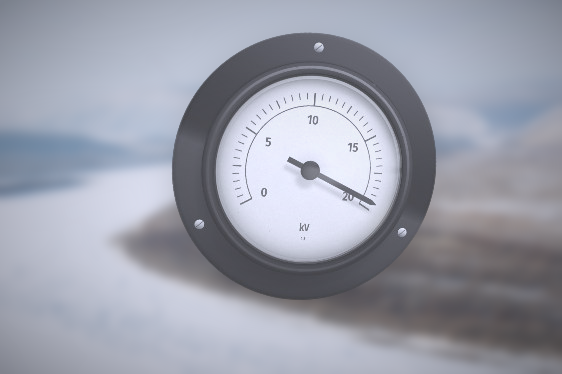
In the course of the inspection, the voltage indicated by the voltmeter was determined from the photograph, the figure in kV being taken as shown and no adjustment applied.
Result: 19.5 kV
